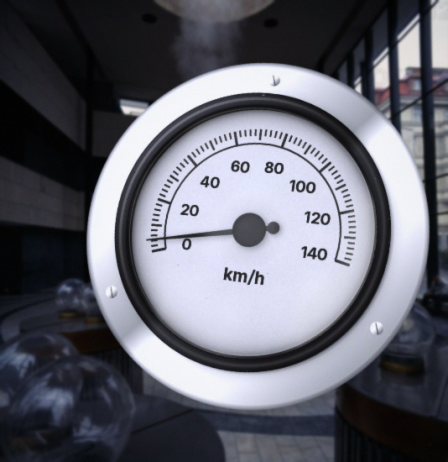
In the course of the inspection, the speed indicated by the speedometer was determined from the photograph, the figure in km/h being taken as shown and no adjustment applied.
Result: 4 km/h
